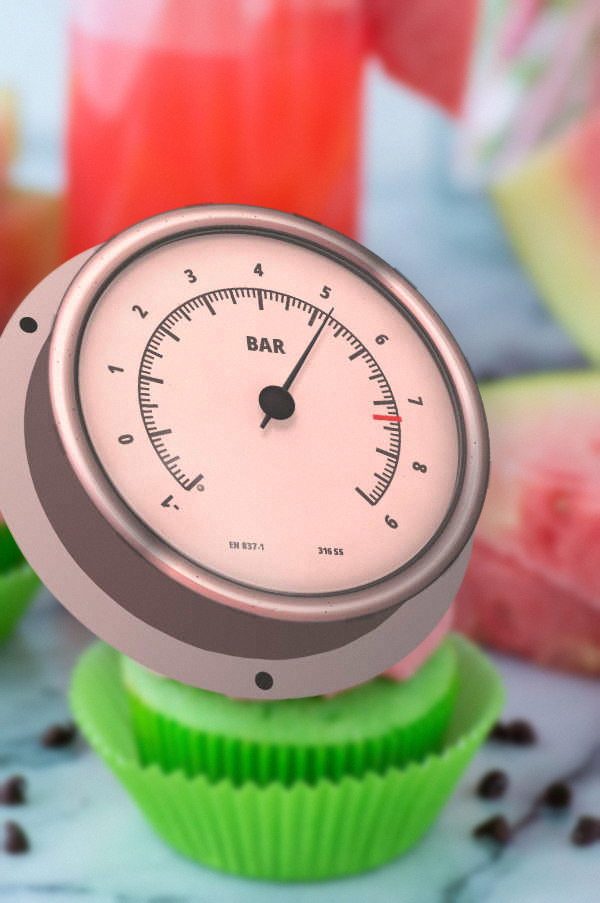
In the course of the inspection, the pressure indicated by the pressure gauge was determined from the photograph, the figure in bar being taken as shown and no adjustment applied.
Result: 5.2 bar
